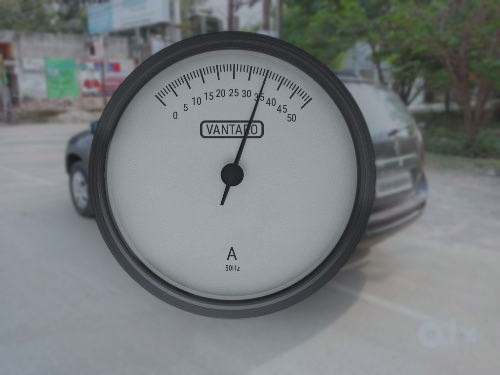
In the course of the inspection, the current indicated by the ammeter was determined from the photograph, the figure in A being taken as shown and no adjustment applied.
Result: 35 A
